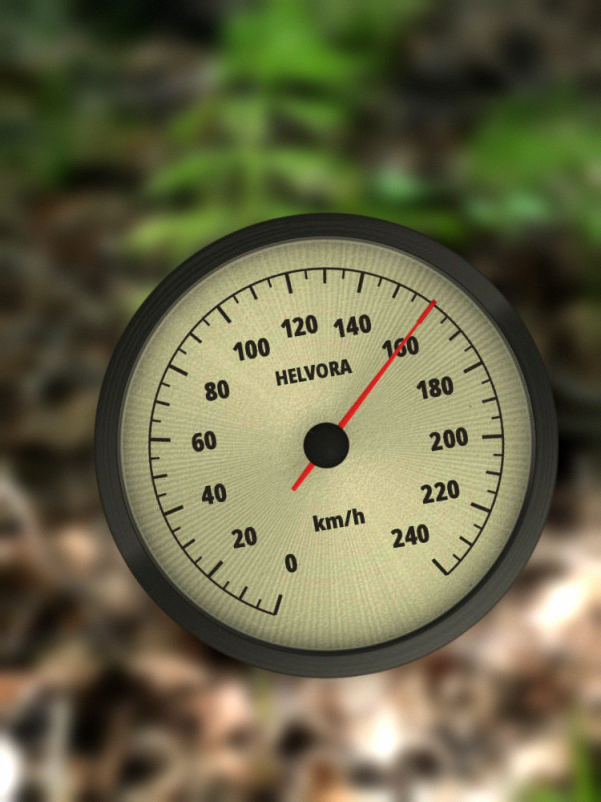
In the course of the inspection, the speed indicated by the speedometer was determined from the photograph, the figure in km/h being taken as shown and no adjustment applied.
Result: 160 km/h
